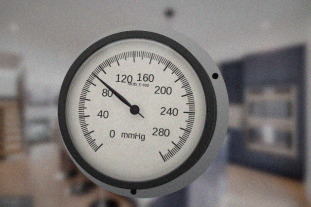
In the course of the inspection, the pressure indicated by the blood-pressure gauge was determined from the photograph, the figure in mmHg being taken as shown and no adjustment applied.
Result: 90 mmHg
